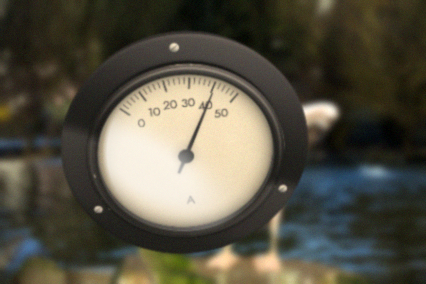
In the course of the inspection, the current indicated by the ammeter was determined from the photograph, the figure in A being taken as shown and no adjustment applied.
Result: 40 A
